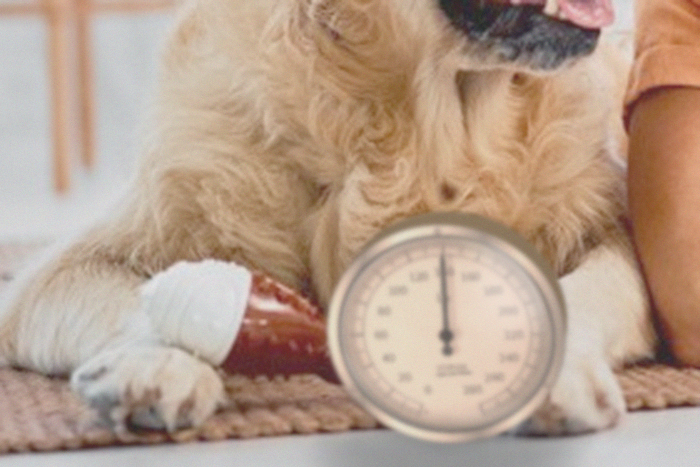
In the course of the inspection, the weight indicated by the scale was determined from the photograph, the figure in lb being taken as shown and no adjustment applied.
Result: 140 lb
